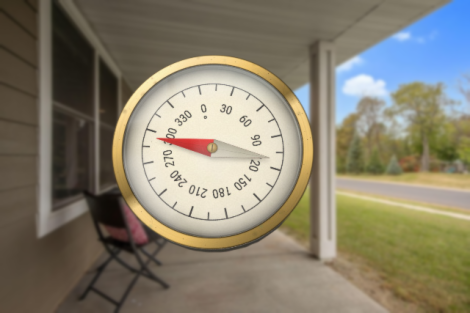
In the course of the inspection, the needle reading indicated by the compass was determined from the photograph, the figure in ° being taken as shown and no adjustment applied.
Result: 292.5 °
